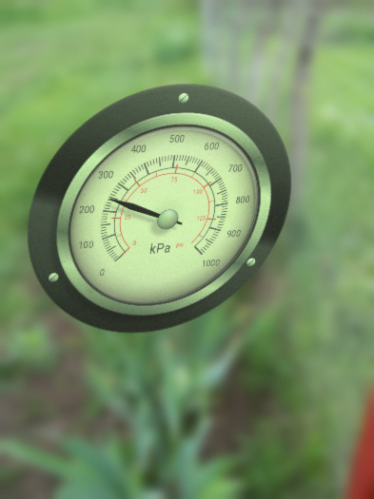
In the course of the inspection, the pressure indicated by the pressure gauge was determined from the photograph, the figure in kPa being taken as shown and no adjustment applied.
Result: 250 kPa
